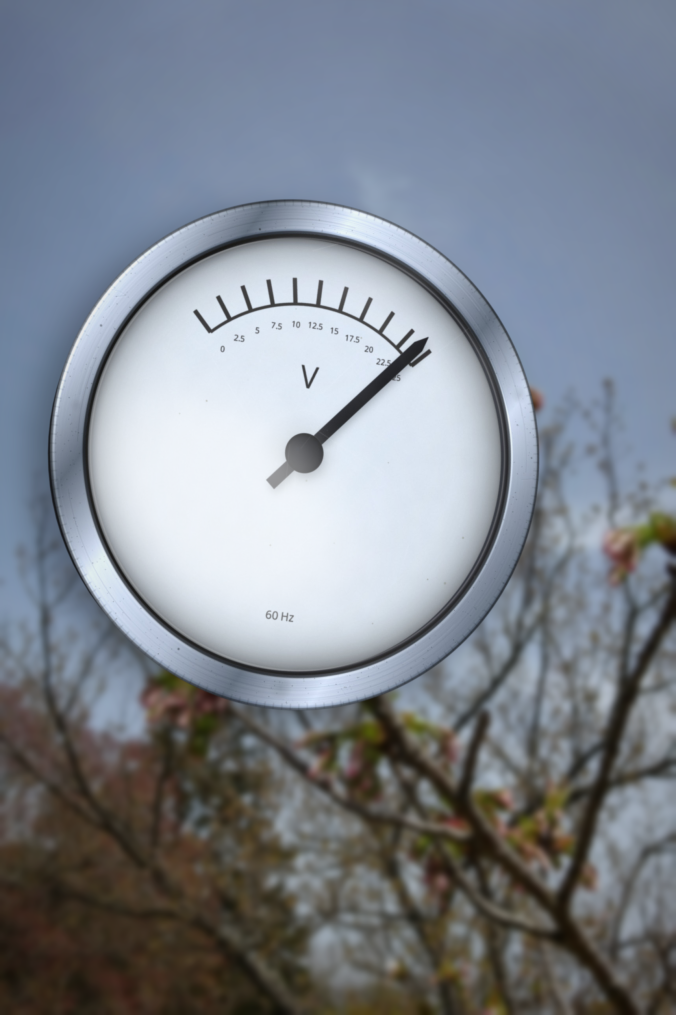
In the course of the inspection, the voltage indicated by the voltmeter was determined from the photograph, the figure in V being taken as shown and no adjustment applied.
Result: 23.75 V
